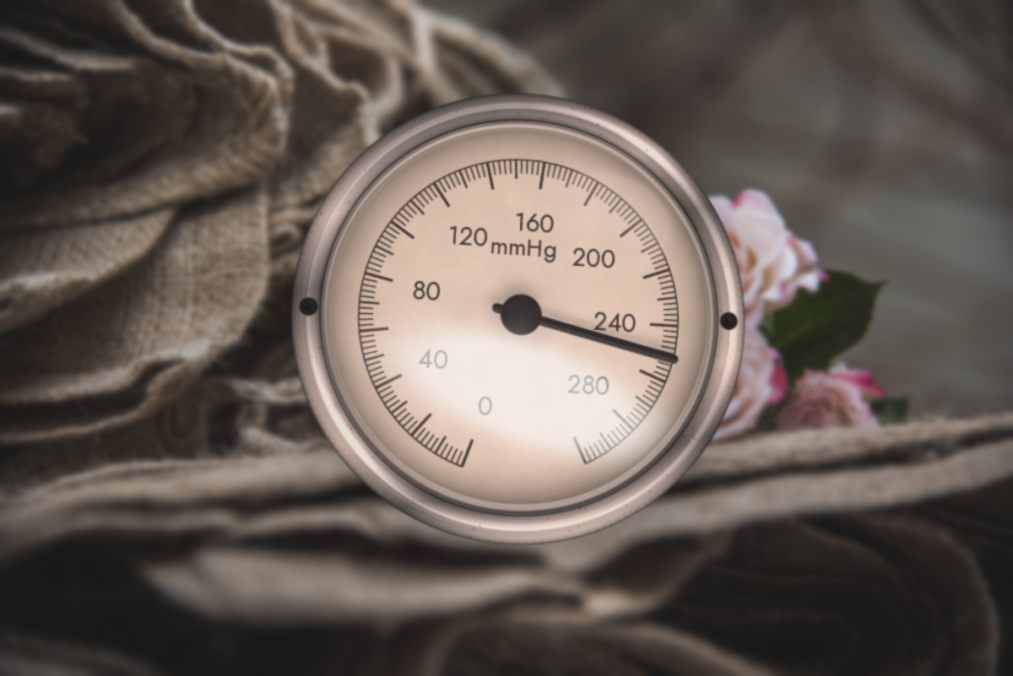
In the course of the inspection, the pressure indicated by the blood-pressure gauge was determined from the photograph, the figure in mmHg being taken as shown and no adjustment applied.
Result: 252 mmHg
